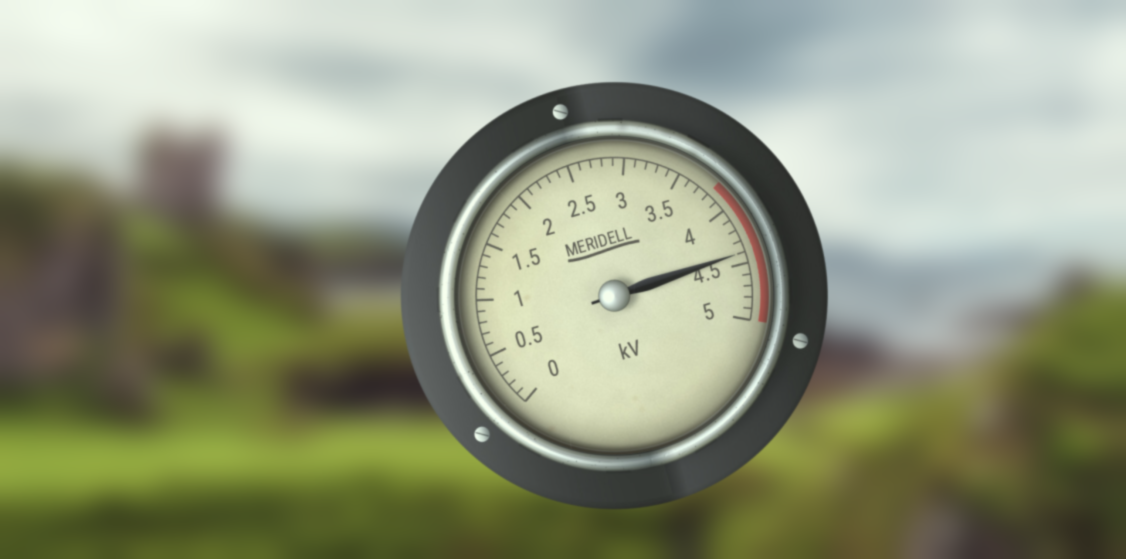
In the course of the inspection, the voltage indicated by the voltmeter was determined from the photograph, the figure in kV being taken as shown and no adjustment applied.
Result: 4.4 kV
